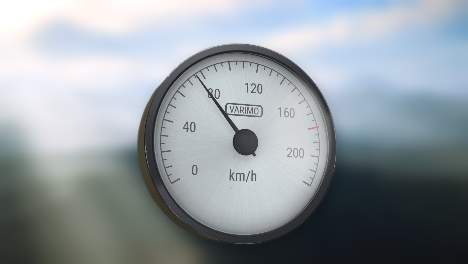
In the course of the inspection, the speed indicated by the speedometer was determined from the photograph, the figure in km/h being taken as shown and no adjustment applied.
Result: 75 km/h
